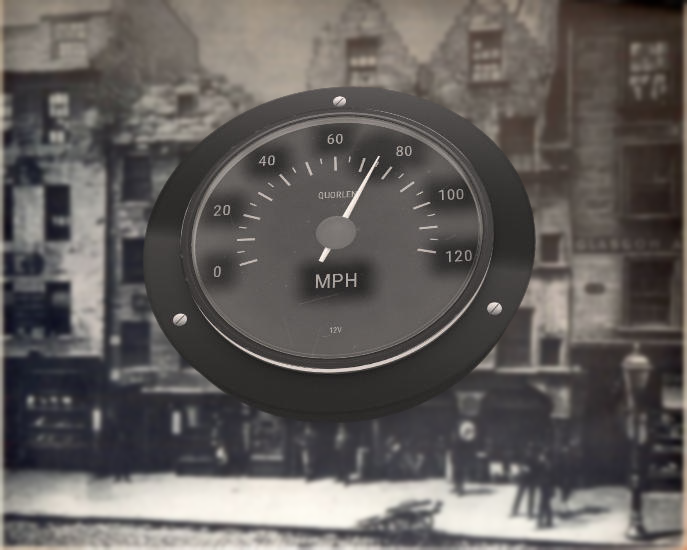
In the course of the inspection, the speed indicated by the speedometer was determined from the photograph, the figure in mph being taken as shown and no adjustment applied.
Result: 75 mph
